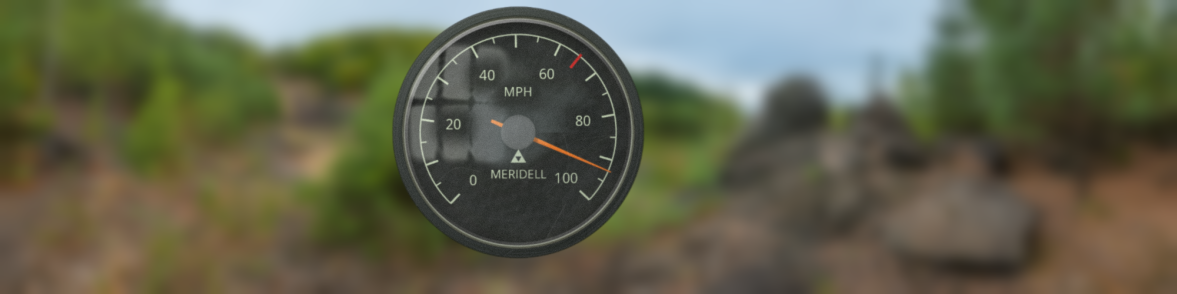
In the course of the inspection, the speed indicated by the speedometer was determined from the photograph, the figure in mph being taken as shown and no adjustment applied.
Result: 92.5 mph
